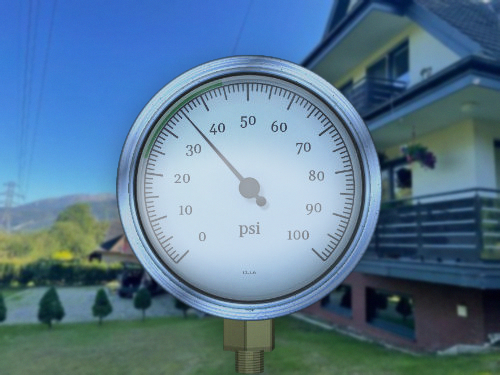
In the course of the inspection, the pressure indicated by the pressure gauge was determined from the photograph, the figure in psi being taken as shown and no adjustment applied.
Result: 35 psi
